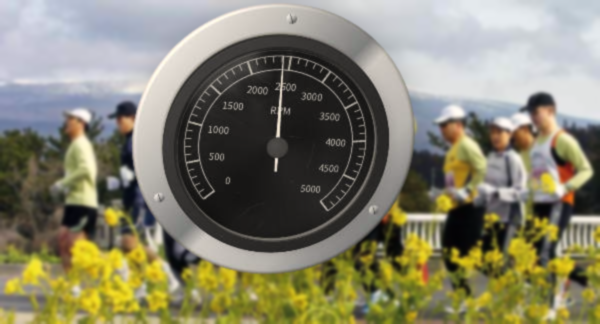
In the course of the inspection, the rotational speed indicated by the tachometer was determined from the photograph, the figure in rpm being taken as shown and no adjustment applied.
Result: 2400 rpm
